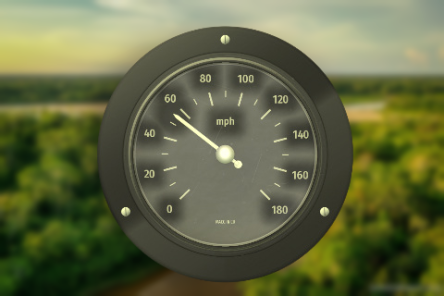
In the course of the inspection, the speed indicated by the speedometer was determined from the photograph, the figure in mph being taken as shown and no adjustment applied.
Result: 55 mph
